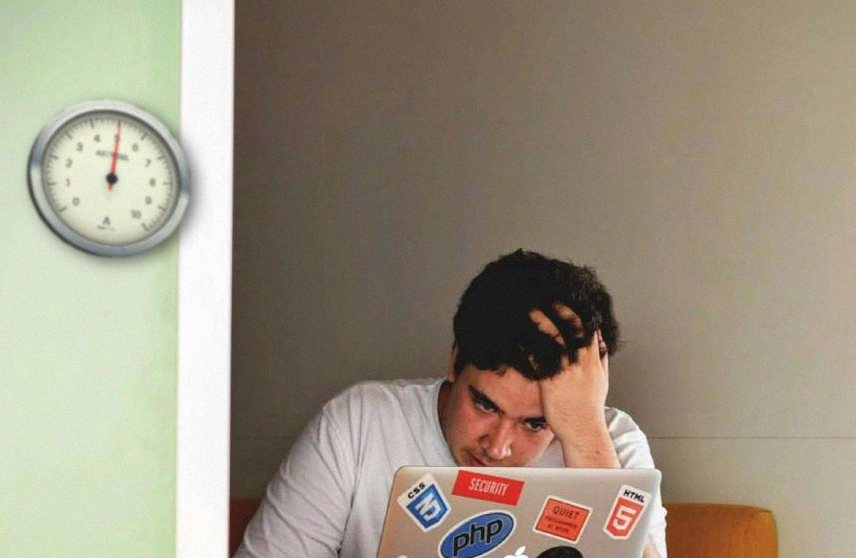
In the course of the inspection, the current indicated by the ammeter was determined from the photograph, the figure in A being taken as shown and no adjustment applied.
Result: 5 A
